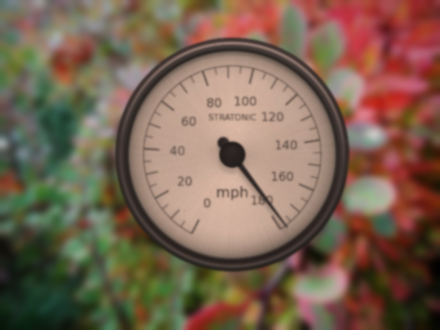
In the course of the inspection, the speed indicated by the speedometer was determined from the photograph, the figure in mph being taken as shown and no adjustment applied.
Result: 177.5 mph
